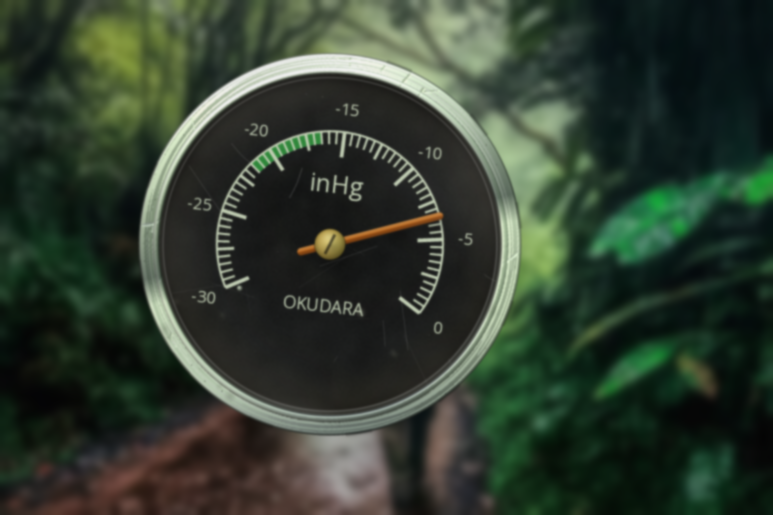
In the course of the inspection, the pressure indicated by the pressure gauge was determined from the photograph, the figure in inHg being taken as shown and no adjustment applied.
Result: -6.5 inHg
